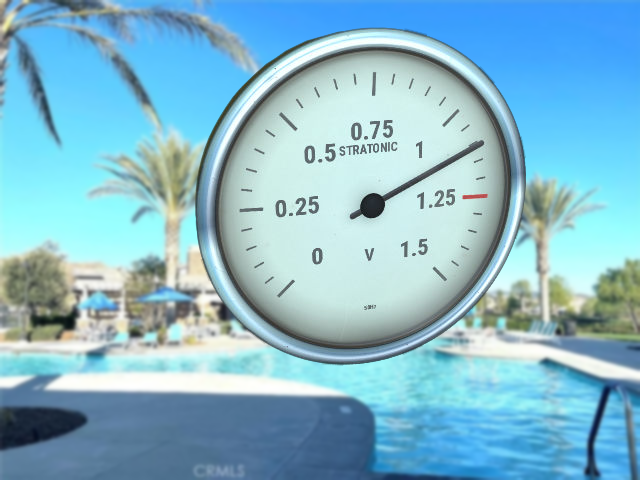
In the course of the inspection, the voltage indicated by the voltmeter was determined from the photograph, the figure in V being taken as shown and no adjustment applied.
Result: 1.1 V
